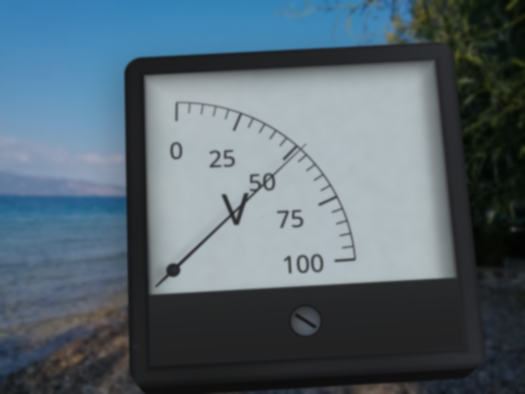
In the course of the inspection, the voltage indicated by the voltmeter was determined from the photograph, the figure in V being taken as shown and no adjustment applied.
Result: 52.5 V
